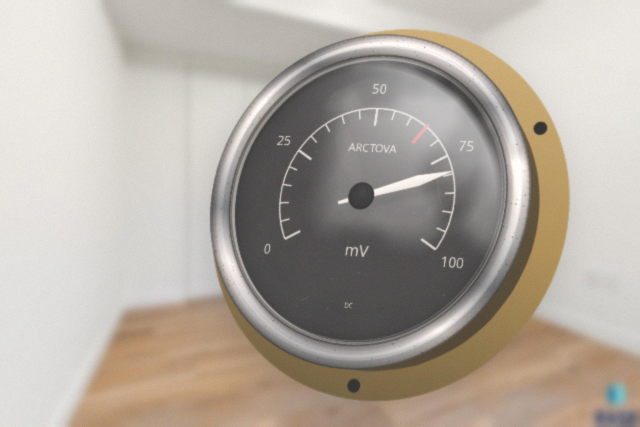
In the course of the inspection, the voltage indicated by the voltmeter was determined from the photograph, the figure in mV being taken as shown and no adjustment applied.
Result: 80 mV
